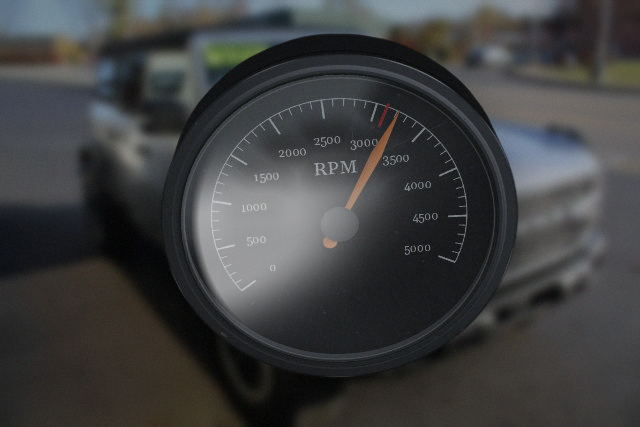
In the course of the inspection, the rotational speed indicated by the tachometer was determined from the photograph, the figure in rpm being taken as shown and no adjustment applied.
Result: 3200 rpm
